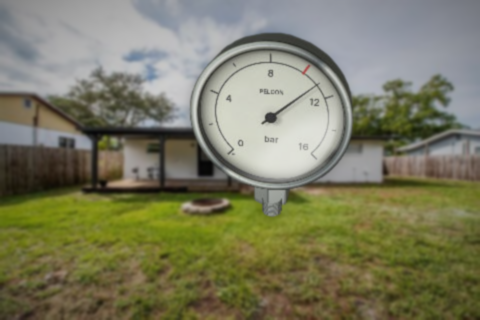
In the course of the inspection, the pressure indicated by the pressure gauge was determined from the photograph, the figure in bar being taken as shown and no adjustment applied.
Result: 11 bar
